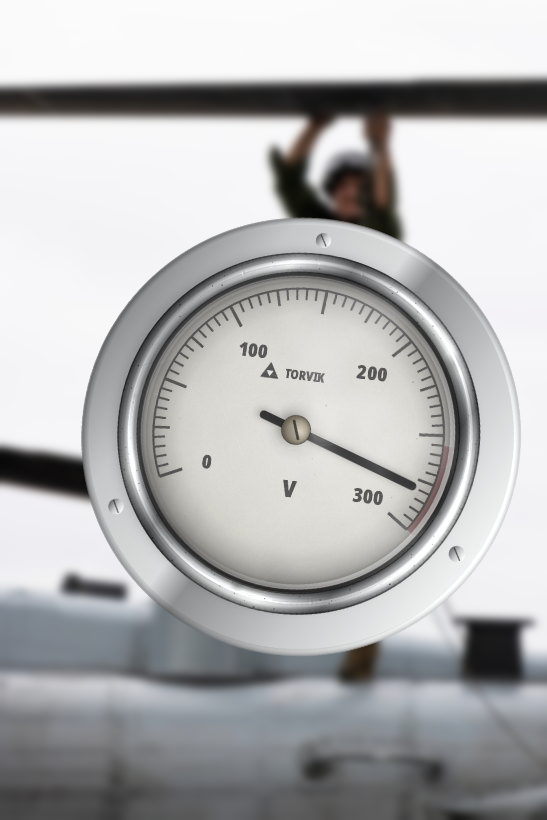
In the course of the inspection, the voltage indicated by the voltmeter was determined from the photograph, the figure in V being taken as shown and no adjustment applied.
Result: 280 V
